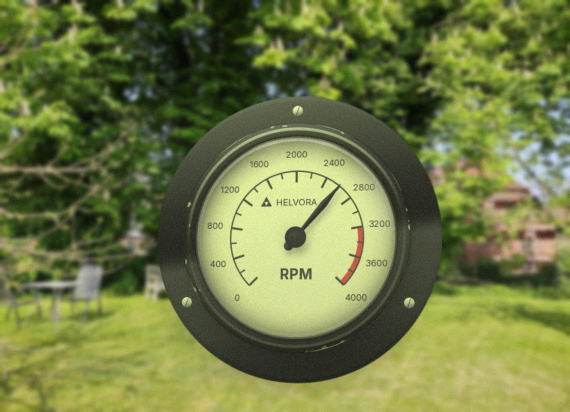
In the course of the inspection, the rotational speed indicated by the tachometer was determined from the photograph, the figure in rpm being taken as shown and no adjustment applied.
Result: 2600 rpm
